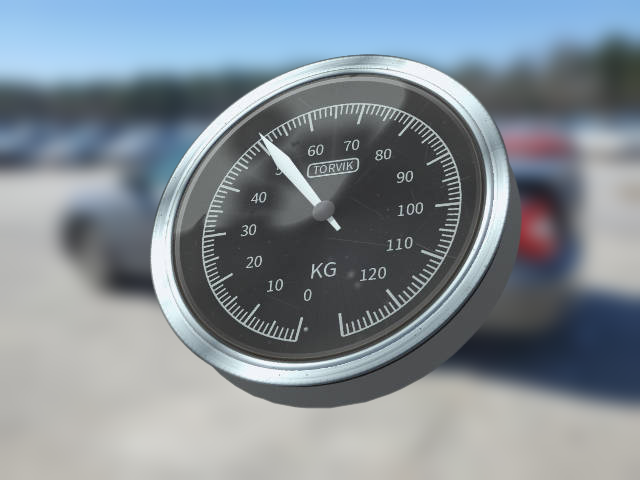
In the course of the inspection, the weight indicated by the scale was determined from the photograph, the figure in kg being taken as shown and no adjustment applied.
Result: 51 kg
